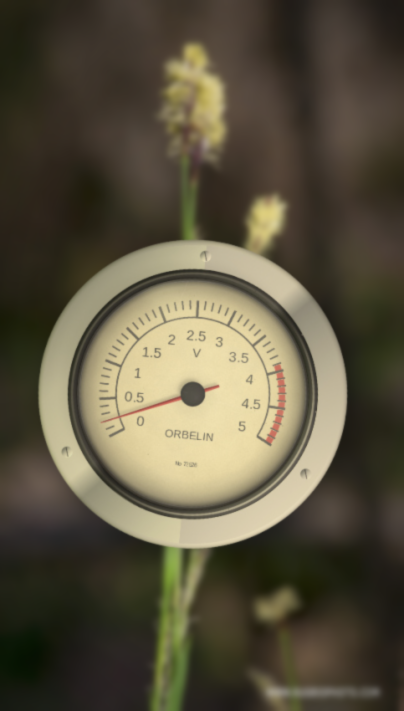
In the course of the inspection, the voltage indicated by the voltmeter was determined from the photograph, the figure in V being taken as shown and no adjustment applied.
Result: 0.2 V
